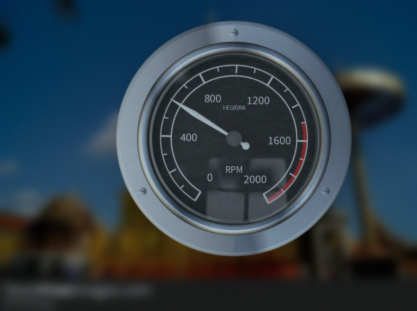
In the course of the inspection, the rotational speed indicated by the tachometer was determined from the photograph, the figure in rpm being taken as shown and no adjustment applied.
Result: 600 rpm
